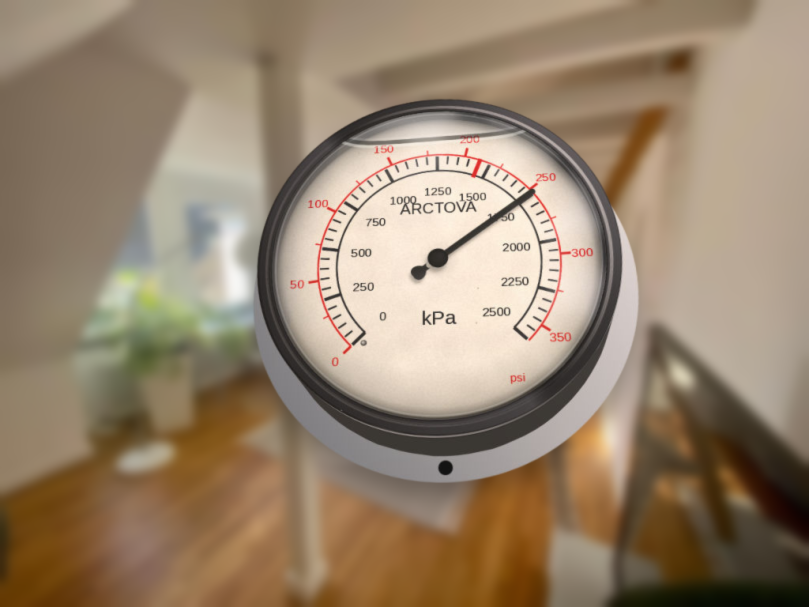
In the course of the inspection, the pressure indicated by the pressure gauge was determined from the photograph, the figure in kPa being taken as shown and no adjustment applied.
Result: 1750 kPa
